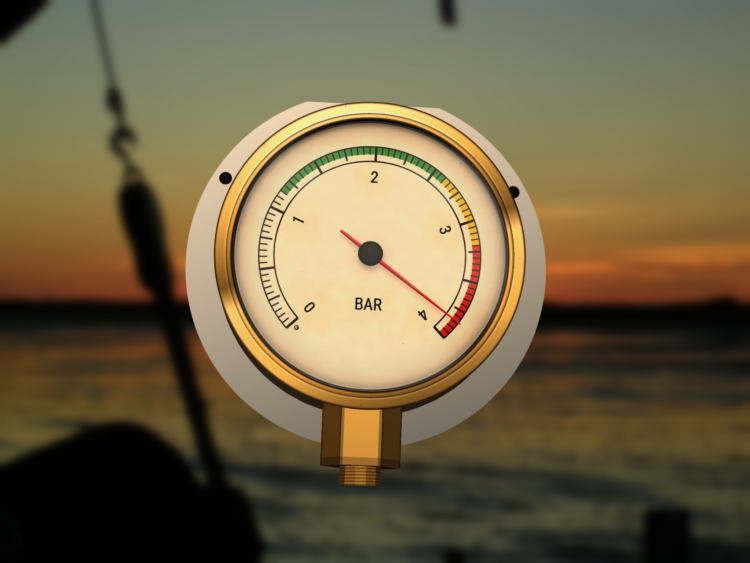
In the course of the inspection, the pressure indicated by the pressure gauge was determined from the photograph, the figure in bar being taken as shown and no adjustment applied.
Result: 3.85 bar
